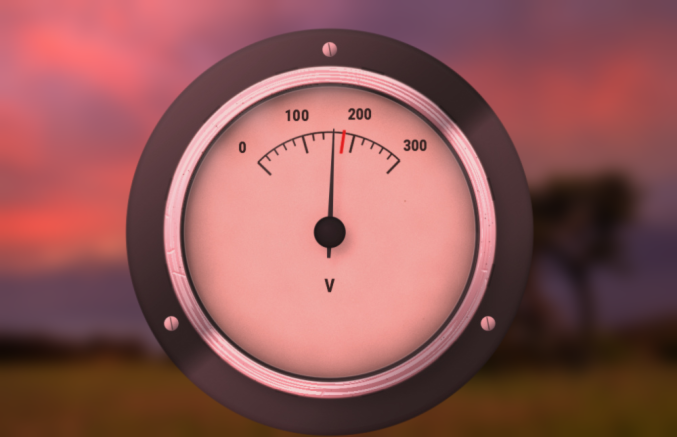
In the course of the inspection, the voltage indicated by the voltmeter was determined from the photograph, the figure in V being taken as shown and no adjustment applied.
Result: 160 V
